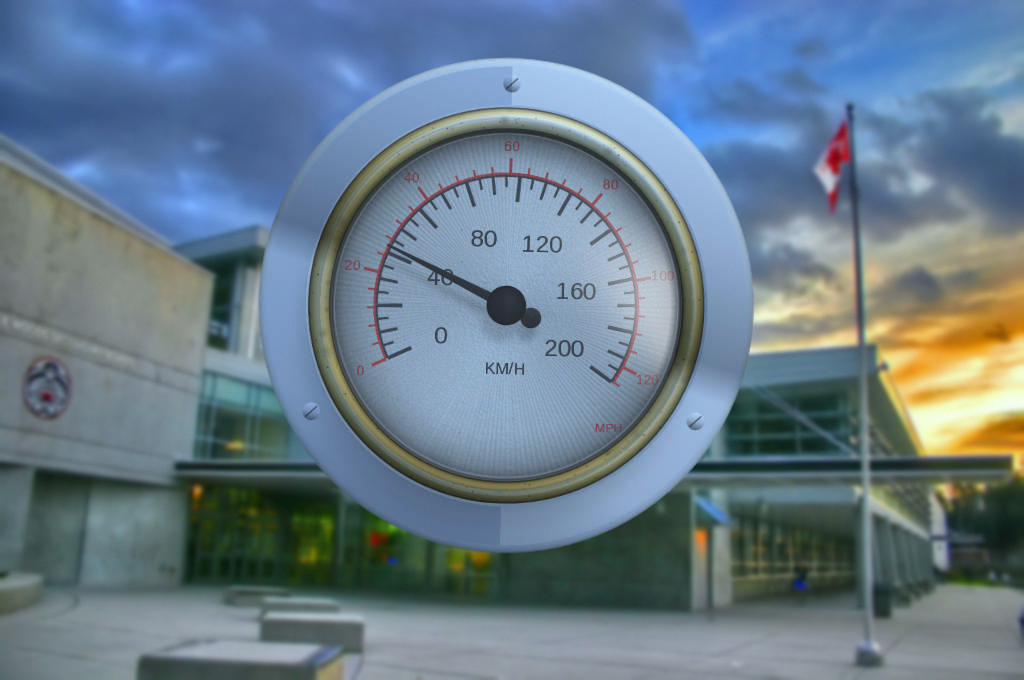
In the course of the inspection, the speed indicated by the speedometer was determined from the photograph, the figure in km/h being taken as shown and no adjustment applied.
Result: 42.5 km/h
